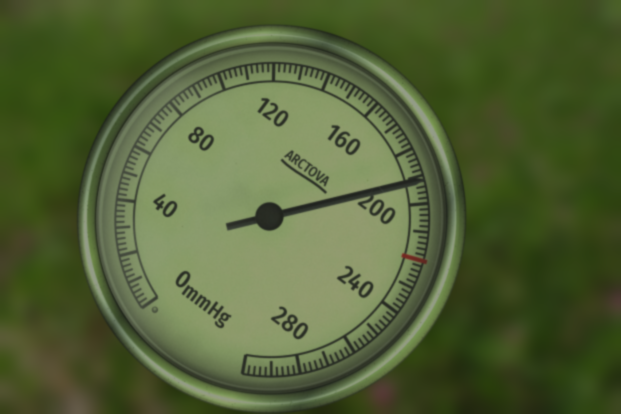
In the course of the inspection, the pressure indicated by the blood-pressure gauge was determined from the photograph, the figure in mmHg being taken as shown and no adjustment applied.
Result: 192 mmHg
